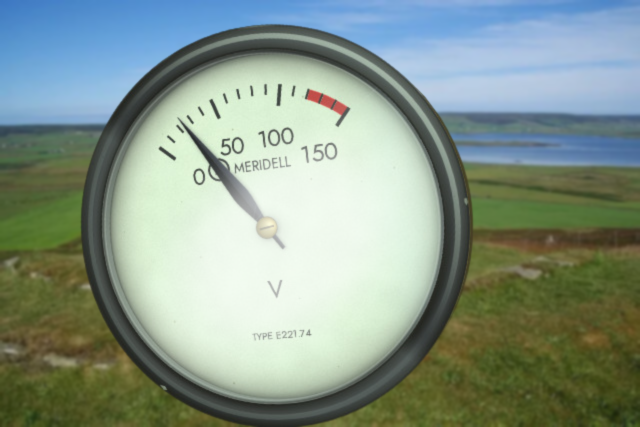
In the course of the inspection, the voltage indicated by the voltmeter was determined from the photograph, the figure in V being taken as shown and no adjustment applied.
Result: 25 V
